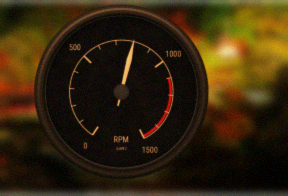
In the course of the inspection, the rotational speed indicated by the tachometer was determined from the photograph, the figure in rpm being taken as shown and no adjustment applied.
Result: 800 rpm
